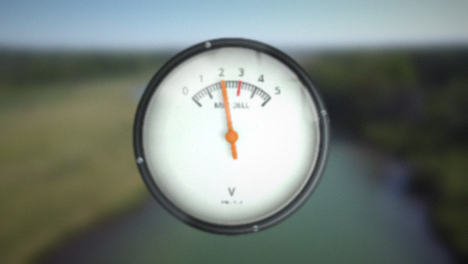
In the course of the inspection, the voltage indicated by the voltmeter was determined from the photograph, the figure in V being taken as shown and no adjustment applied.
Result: 2 V
